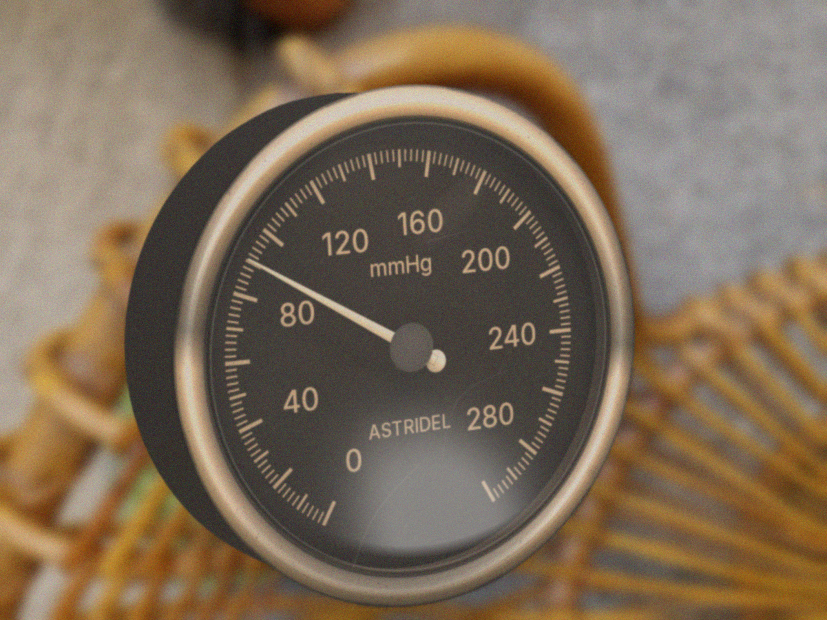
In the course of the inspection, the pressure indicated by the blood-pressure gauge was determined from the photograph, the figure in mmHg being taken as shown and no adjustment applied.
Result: 90 mmHg
